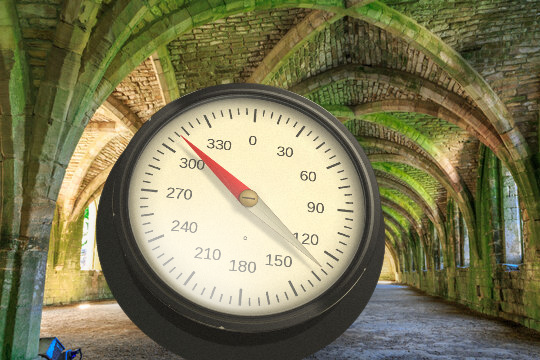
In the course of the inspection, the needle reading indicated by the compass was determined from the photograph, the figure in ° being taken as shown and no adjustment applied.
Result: 310 °
